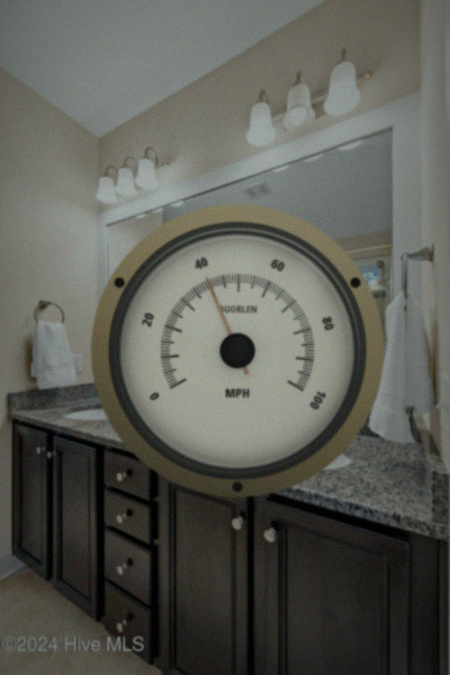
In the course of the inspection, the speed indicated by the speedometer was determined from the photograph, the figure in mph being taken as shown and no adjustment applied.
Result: 40 mph
